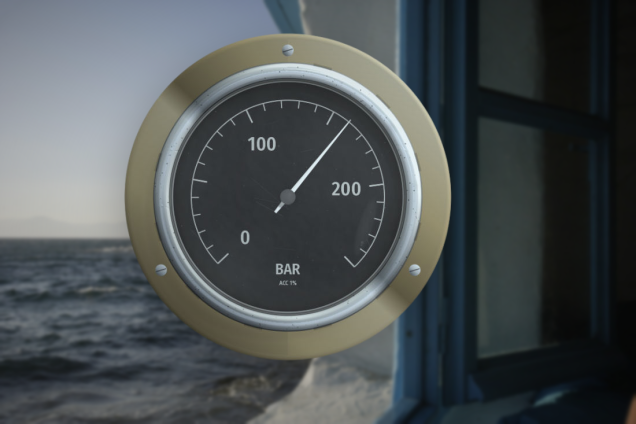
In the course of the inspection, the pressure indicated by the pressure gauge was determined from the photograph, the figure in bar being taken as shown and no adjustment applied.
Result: 160 bar
